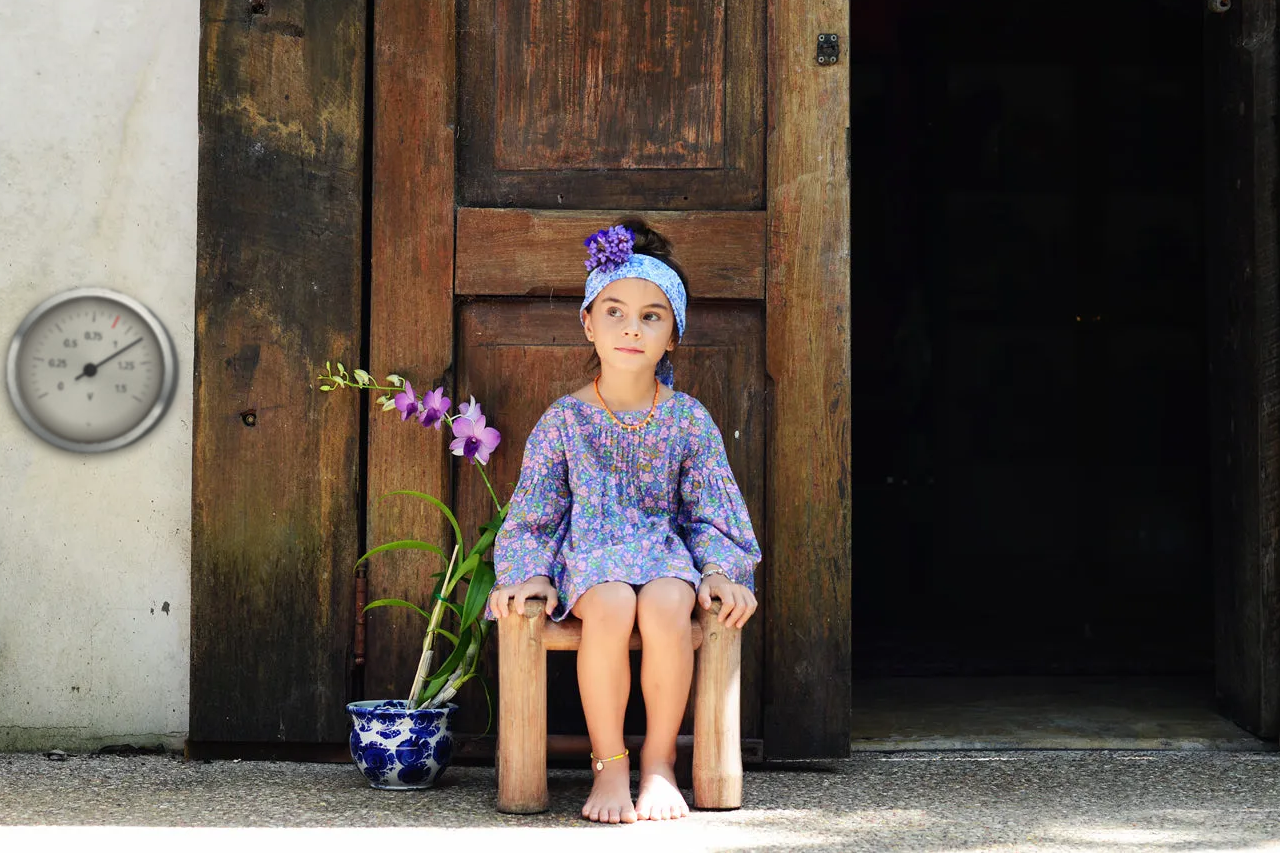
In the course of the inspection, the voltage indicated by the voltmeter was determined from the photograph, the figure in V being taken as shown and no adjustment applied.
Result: 1.1 V
